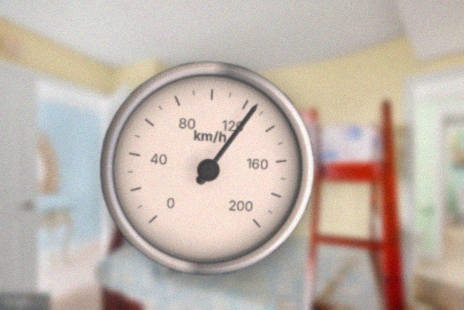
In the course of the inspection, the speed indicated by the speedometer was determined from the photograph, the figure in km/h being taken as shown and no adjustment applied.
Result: 125 km/h
